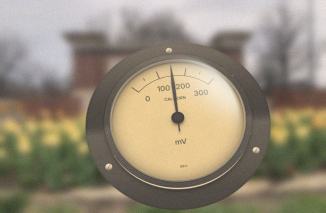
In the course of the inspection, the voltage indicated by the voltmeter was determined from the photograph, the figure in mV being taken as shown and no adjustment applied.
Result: 150 mV
